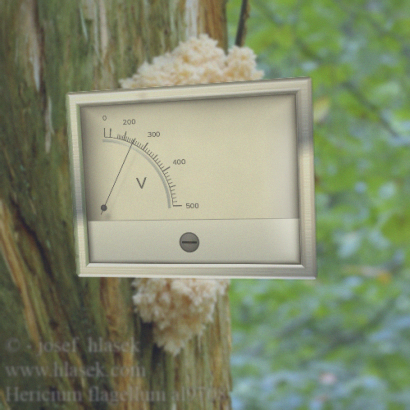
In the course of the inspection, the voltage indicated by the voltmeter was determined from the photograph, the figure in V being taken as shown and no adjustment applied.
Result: 250 V
